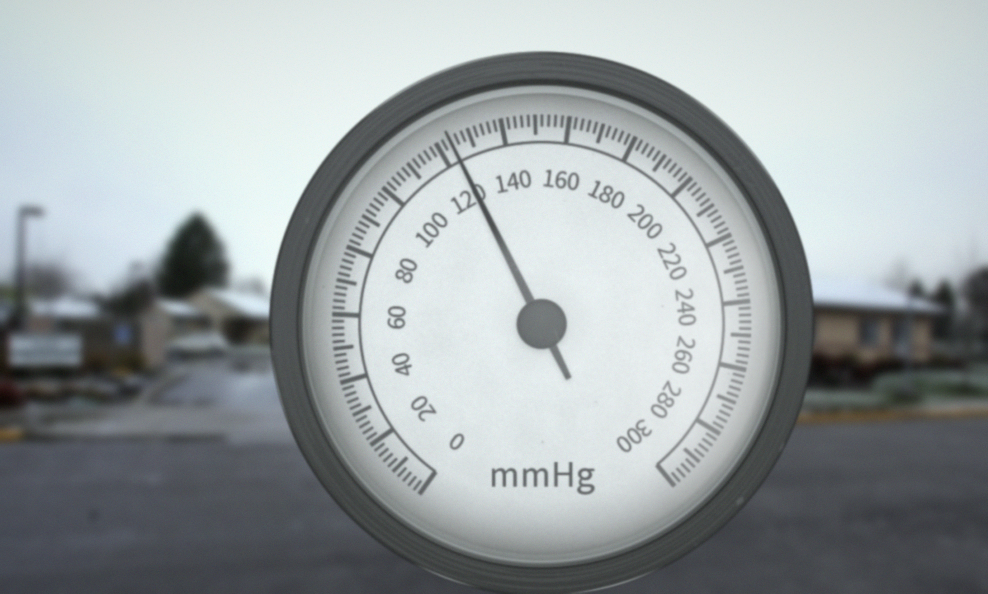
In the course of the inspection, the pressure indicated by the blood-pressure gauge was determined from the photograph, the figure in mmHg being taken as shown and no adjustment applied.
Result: 124 mmHg
